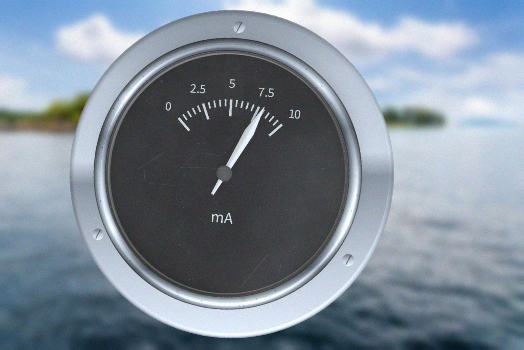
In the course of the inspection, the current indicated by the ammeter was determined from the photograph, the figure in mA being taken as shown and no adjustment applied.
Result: 8 mA
